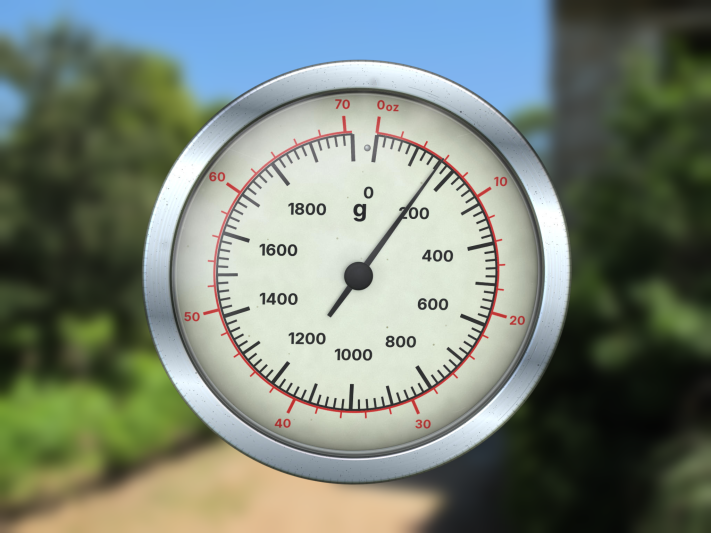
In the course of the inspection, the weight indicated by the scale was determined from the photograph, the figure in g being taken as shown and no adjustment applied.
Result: 160 g
